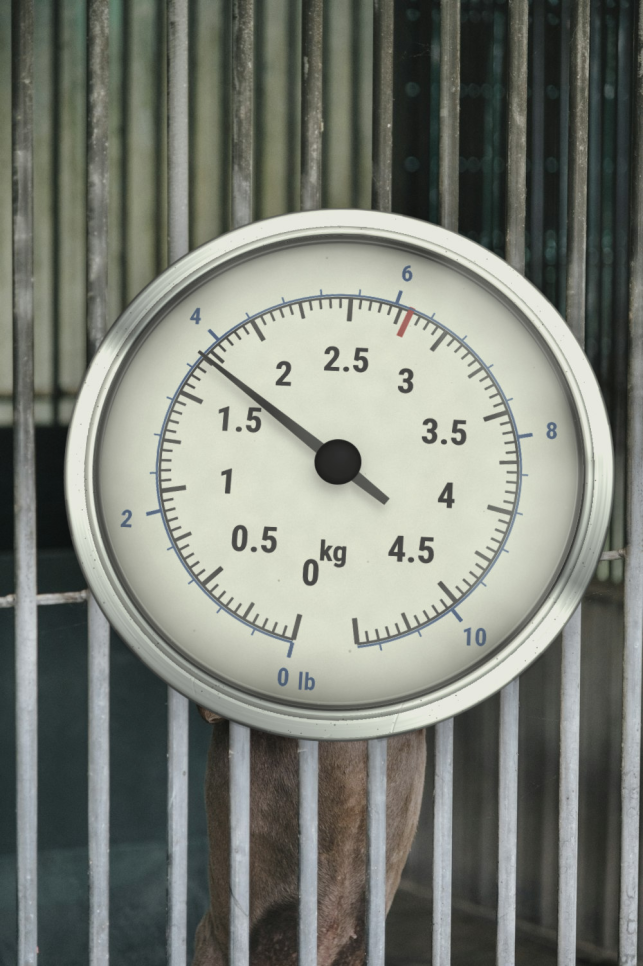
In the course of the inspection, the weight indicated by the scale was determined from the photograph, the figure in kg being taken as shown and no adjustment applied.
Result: 1.7 kg
